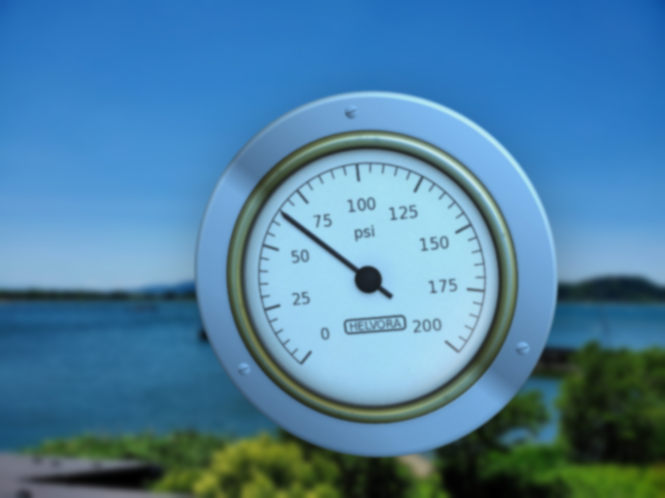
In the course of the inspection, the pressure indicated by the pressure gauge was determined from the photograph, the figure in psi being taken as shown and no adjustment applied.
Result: 65 psi
